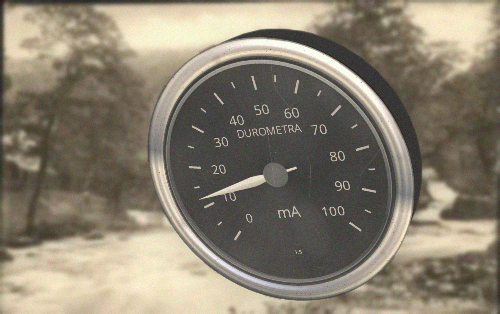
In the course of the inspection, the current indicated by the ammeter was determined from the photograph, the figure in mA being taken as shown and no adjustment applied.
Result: 12.5 mA
